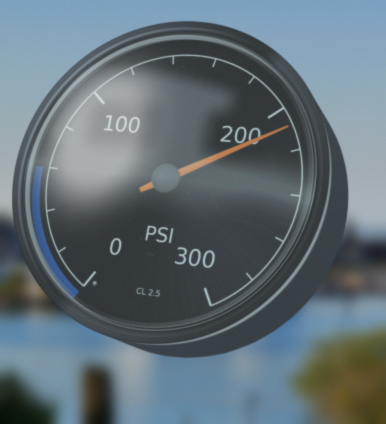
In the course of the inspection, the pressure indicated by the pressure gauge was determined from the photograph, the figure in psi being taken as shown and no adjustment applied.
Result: 210 psi
